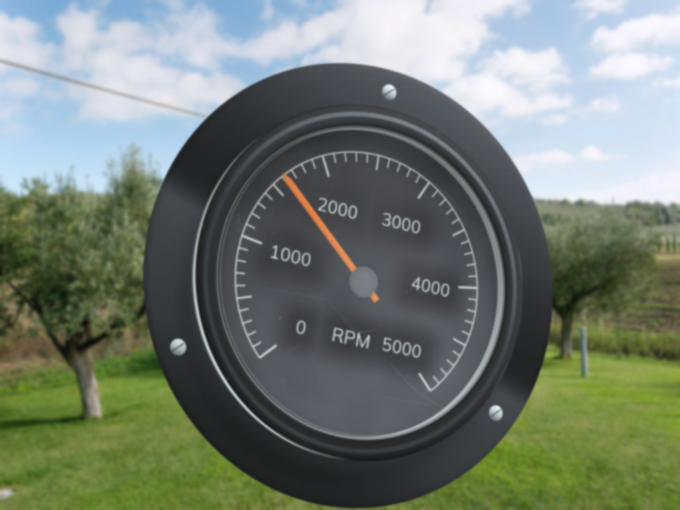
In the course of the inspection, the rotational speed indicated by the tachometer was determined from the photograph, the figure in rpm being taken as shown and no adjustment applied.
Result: 1600 rpm
